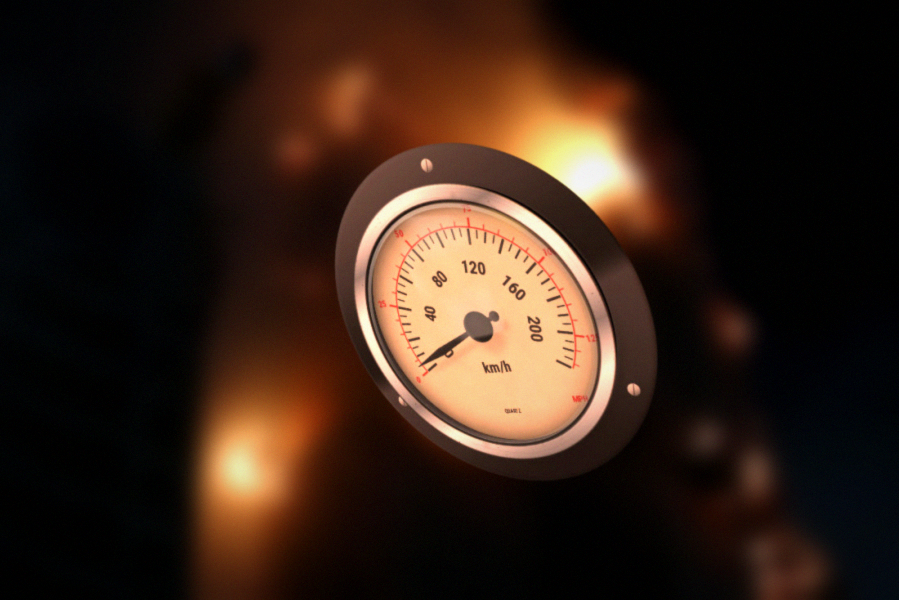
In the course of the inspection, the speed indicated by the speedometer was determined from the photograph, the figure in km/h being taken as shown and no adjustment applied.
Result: 5 km/h
